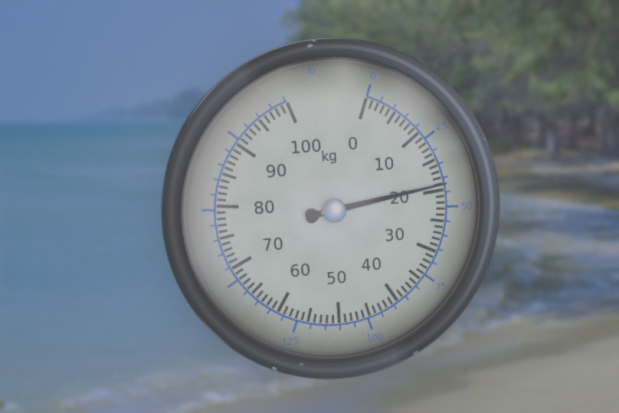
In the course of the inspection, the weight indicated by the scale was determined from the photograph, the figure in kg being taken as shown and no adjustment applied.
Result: 19 kg
